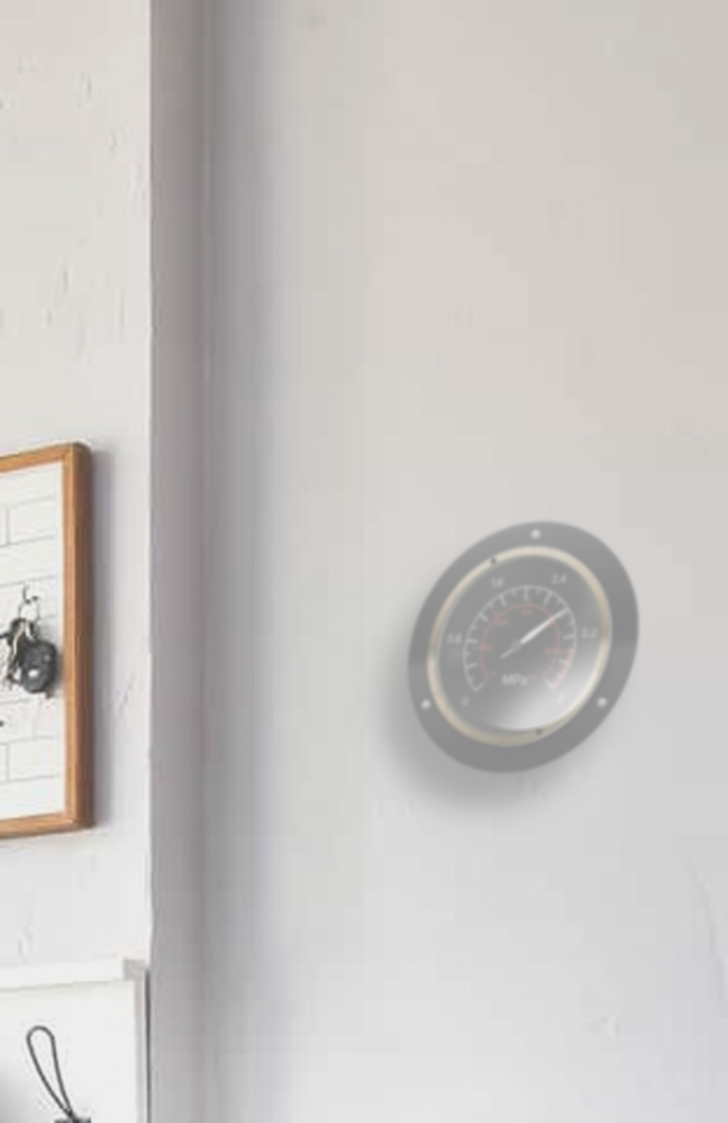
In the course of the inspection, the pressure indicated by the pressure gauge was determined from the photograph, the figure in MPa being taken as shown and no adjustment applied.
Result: 2.8 MPa
